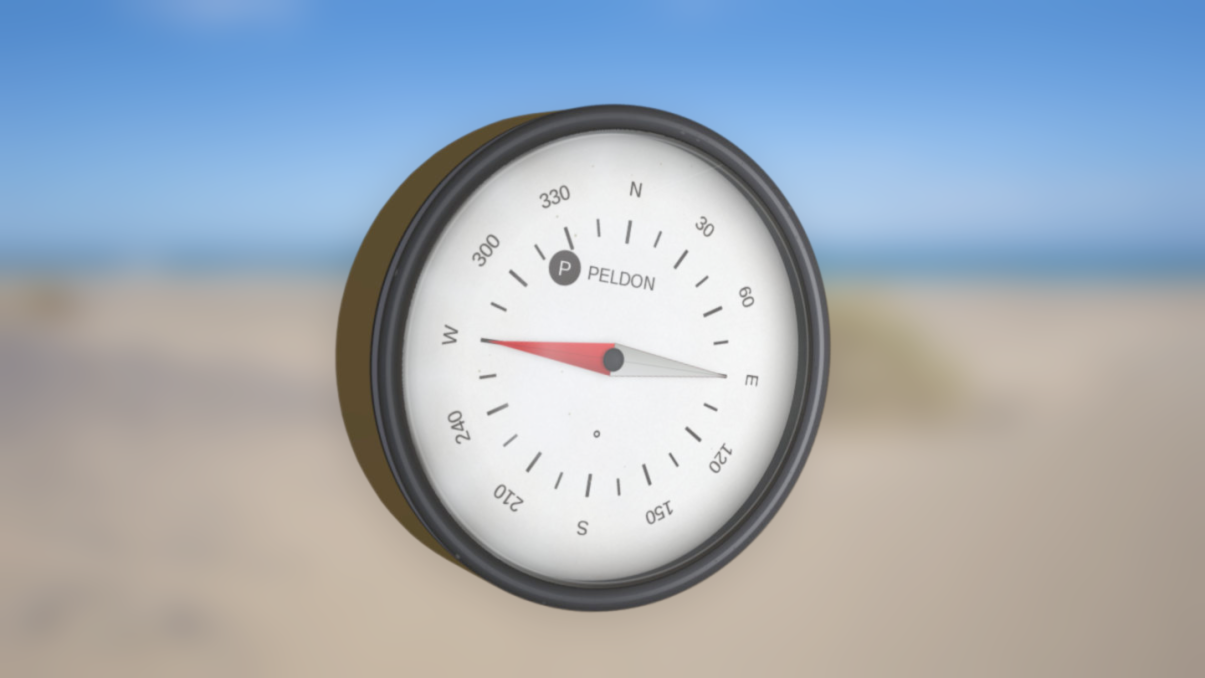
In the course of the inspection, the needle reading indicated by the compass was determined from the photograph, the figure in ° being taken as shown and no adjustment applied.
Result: 270 °
